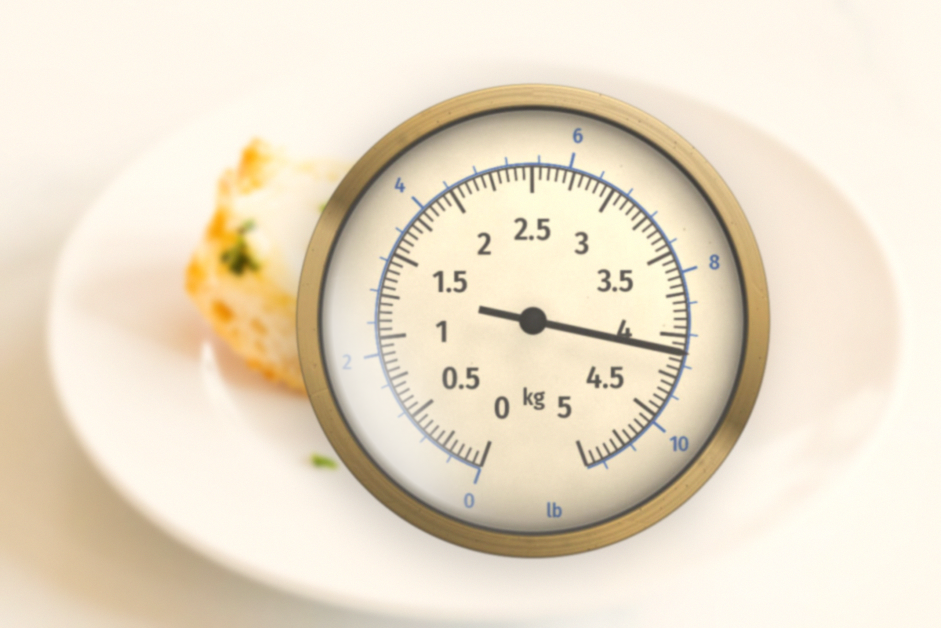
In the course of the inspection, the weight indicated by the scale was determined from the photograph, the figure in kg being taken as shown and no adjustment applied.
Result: 4.1 kg
